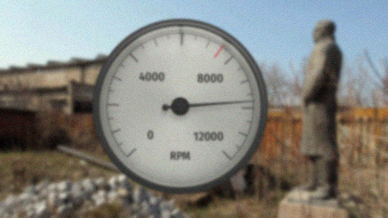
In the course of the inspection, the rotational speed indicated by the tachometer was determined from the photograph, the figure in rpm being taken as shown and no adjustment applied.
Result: 9750 rpm
